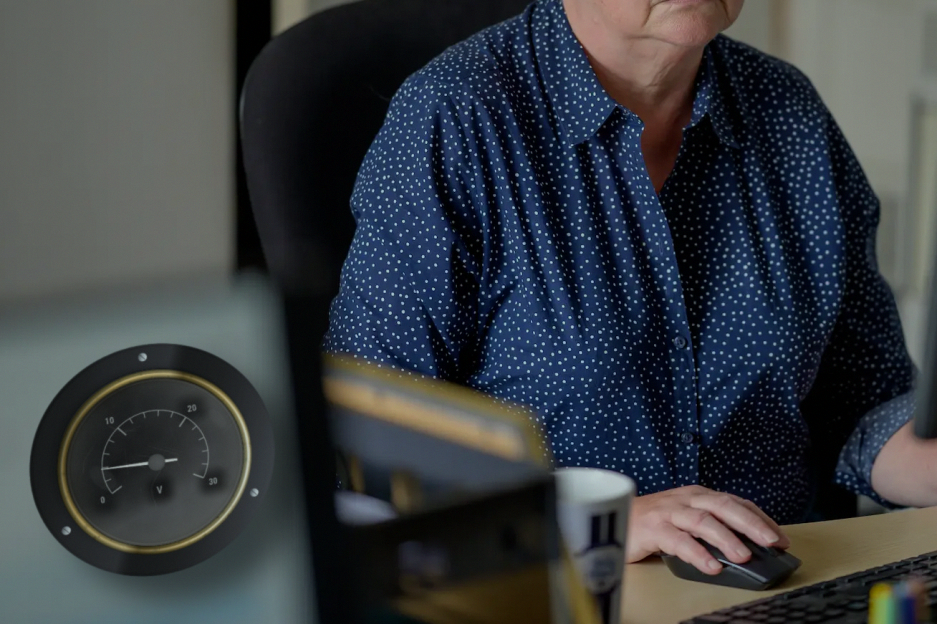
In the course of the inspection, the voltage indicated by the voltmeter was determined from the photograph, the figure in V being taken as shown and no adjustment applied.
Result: 4 V
